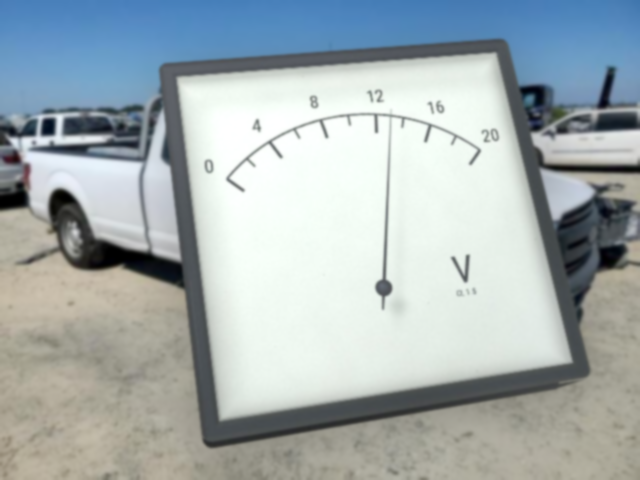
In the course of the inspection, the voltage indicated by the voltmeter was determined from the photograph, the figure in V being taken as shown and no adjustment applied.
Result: 13 V
